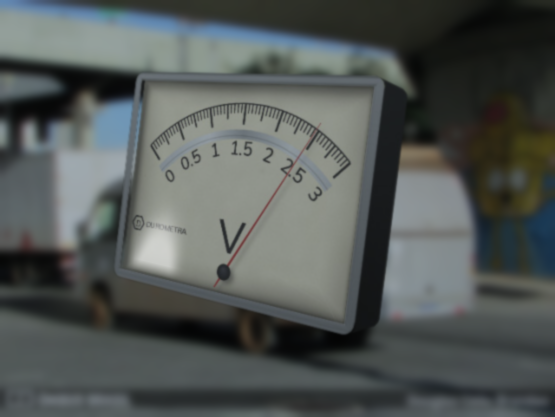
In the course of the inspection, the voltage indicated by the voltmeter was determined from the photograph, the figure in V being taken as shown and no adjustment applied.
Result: 2.5 V
